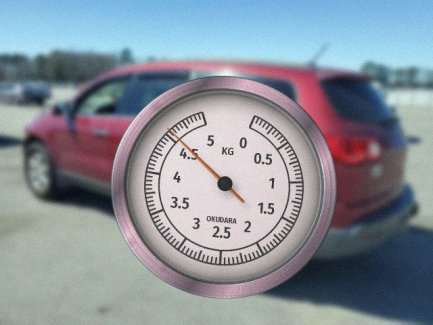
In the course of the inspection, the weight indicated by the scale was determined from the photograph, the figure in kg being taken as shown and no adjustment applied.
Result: 4.55 kg
